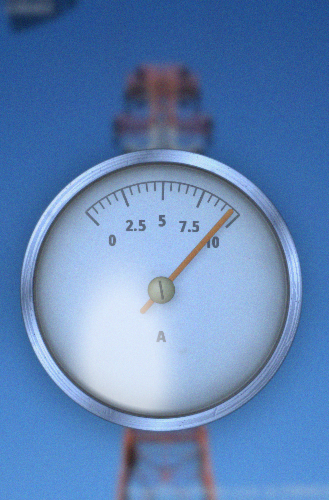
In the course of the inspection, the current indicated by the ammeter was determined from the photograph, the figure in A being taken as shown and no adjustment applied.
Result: 9.5 A
